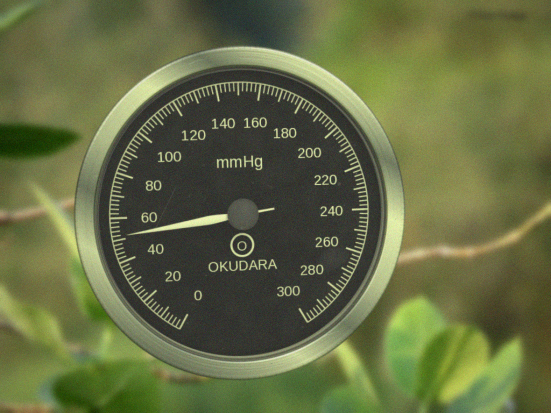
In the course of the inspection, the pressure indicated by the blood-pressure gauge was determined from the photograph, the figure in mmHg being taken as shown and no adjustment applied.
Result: 52 mmHg
